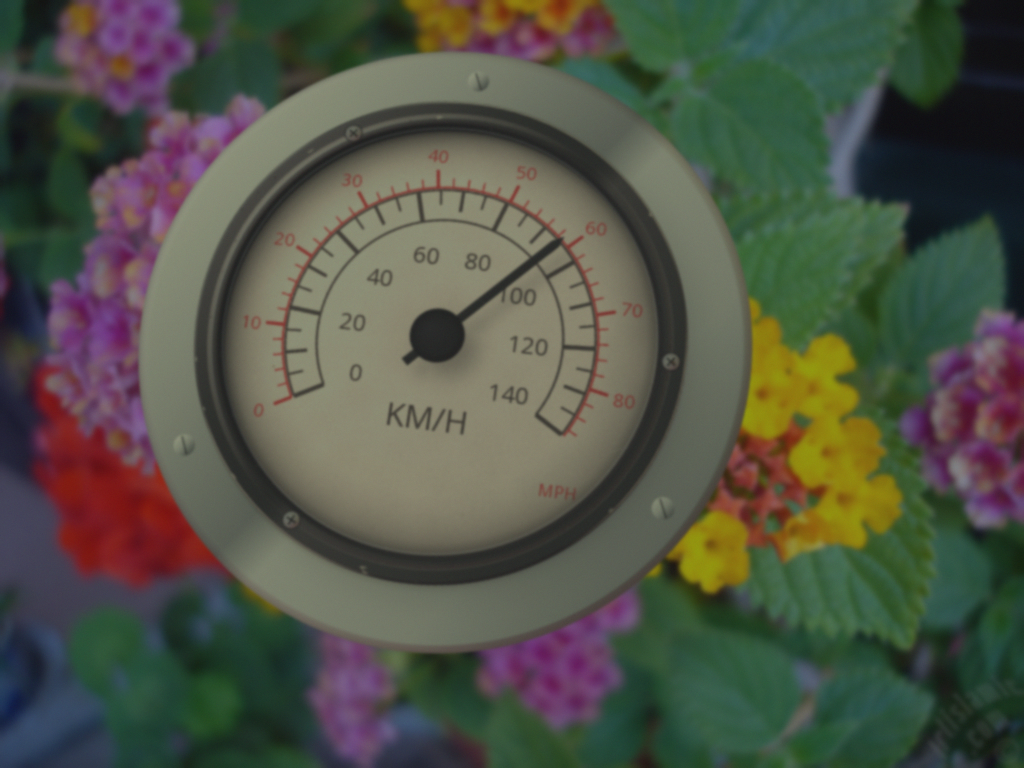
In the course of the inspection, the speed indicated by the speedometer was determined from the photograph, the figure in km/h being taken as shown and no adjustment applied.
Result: 95 km/h
